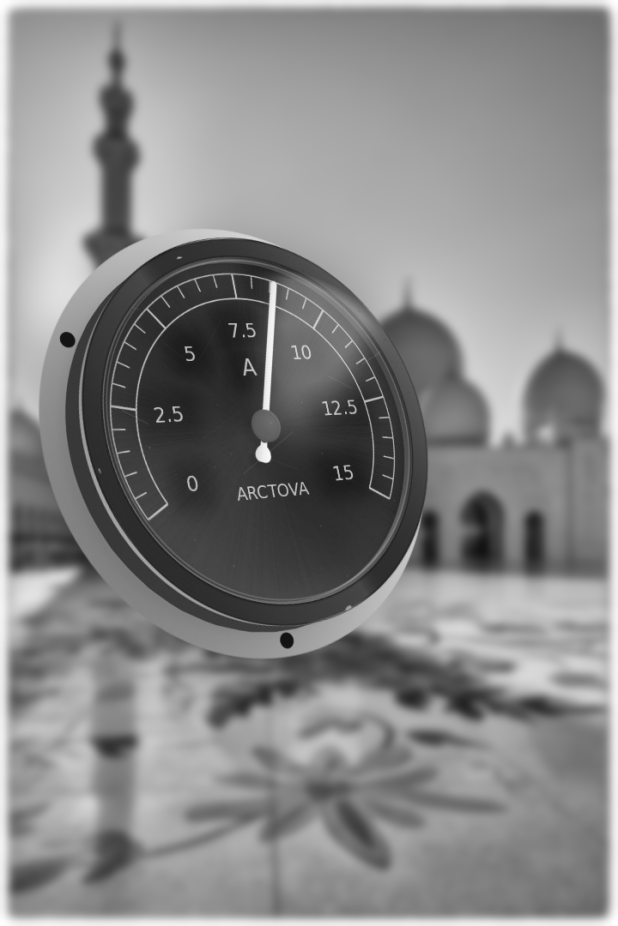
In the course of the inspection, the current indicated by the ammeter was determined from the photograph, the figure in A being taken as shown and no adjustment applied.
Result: 8.5 A
